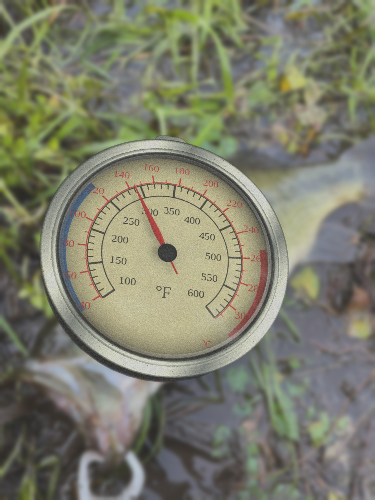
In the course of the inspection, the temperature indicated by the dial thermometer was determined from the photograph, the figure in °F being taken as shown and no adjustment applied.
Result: 290 °F
